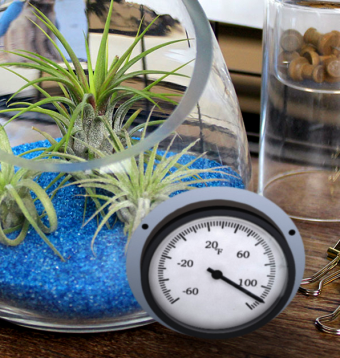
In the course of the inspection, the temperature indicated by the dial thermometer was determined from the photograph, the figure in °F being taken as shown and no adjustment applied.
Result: 110 °F
